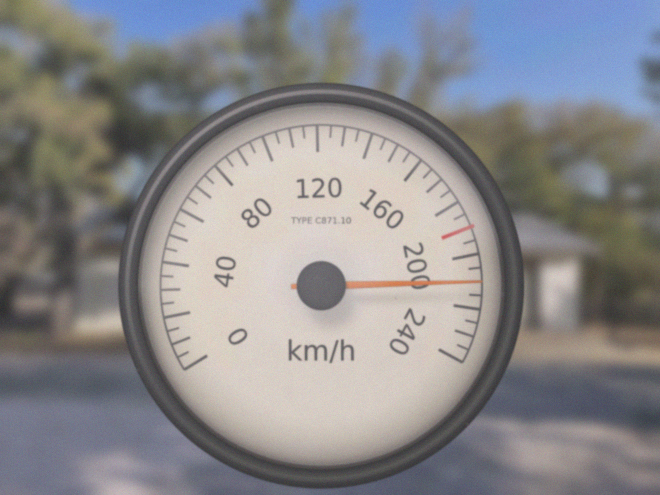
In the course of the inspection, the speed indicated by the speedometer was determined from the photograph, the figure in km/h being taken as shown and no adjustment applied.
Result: 210 km/h
